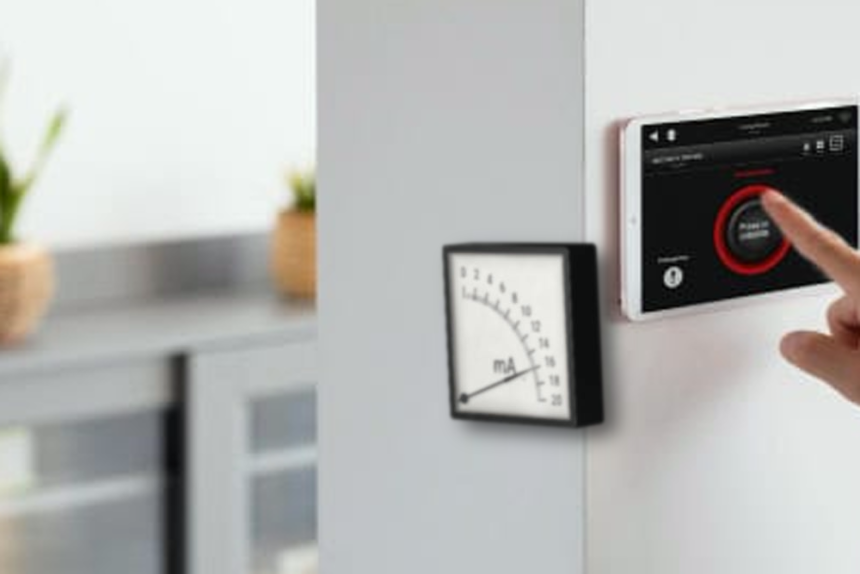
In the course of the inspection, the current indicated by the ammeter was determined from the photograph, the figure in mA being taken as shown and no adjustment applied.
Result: 16 mA
